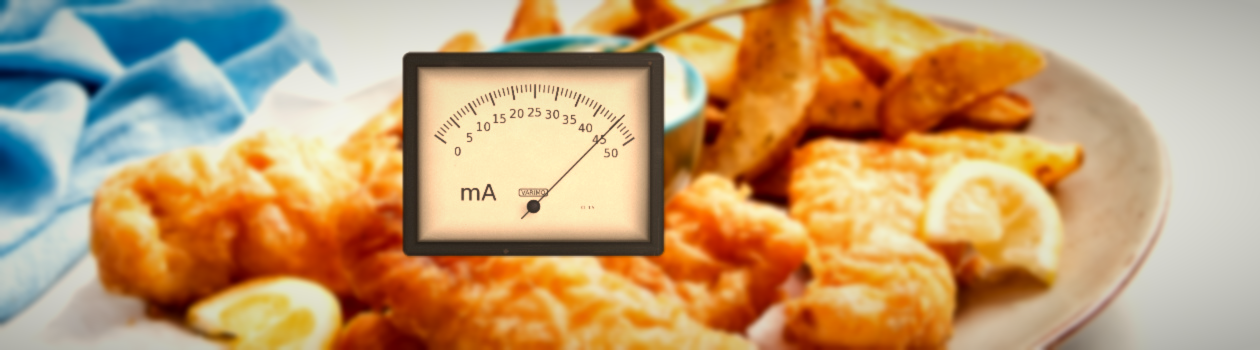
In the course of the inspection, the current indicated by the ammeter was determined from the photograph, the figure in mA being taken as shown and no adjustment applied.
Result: 45 mA
